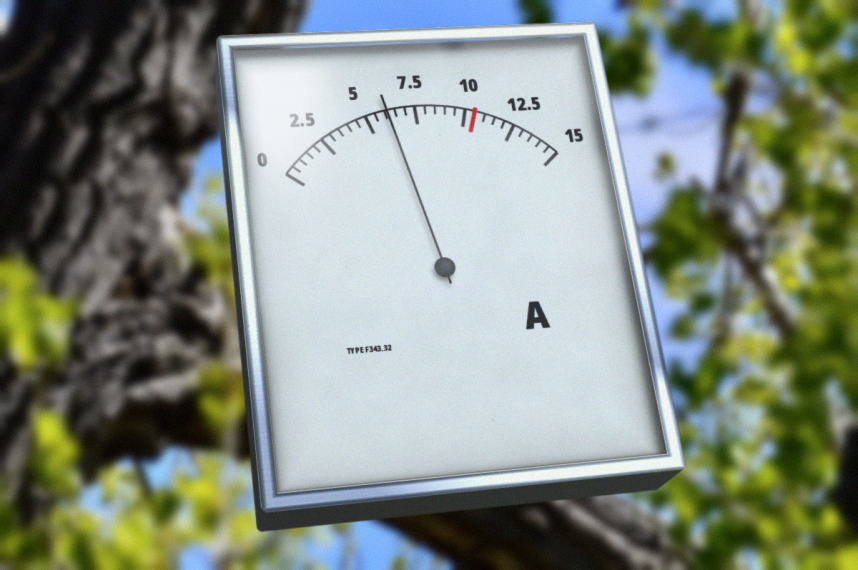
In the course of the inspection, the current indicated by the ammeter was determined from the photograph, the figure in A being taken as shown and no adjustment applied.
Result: 6 A
